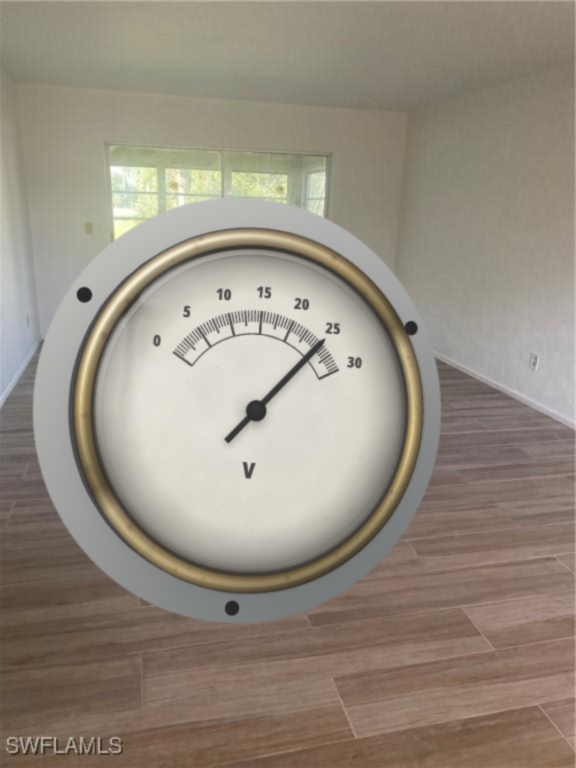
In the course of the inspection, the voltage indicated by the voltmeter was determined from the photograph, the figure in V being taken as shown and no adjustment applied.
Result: 25 V
